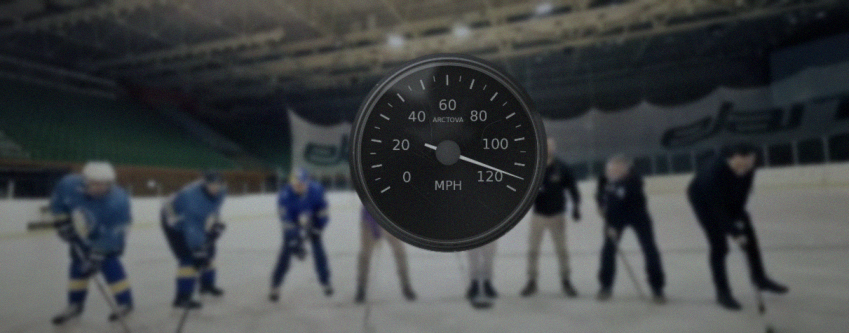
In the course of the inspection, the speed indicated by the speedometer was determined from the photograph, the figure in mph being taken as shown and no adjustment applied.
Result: 115 mph
